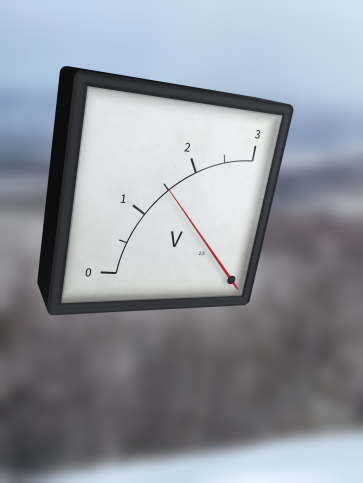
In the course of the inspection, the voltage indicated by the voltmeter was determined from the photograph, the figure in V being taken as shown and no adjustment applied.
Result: 1.5 V
